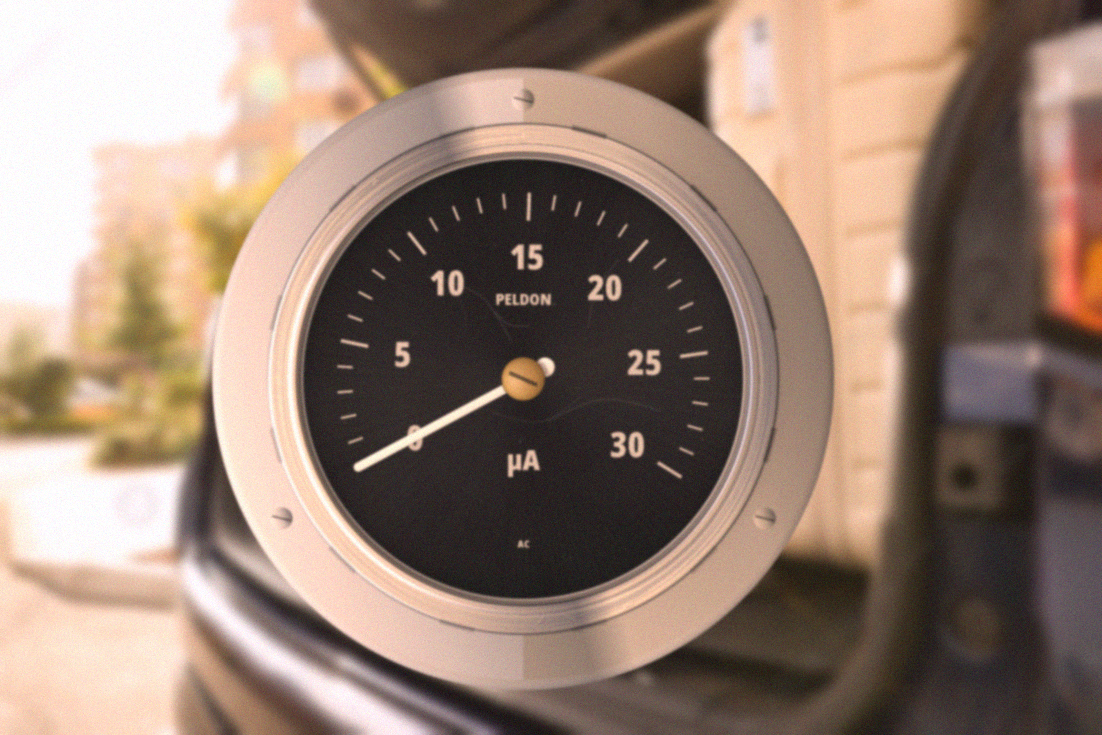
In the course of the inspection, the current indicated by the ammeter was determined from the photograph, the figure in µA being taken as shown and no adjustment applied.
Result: 0 µA
